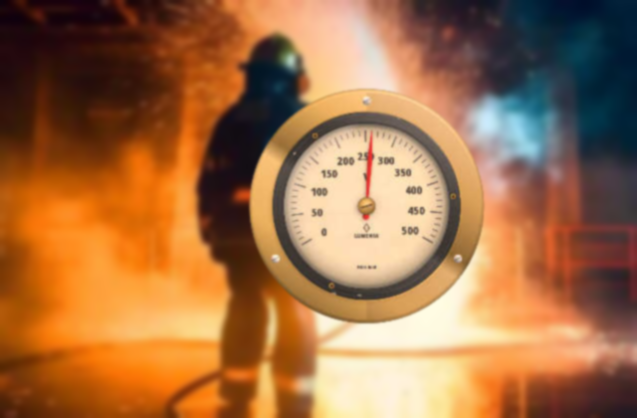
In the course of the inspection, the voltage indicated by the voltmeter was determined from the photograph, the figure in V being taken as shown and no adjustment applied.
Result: 260 V
